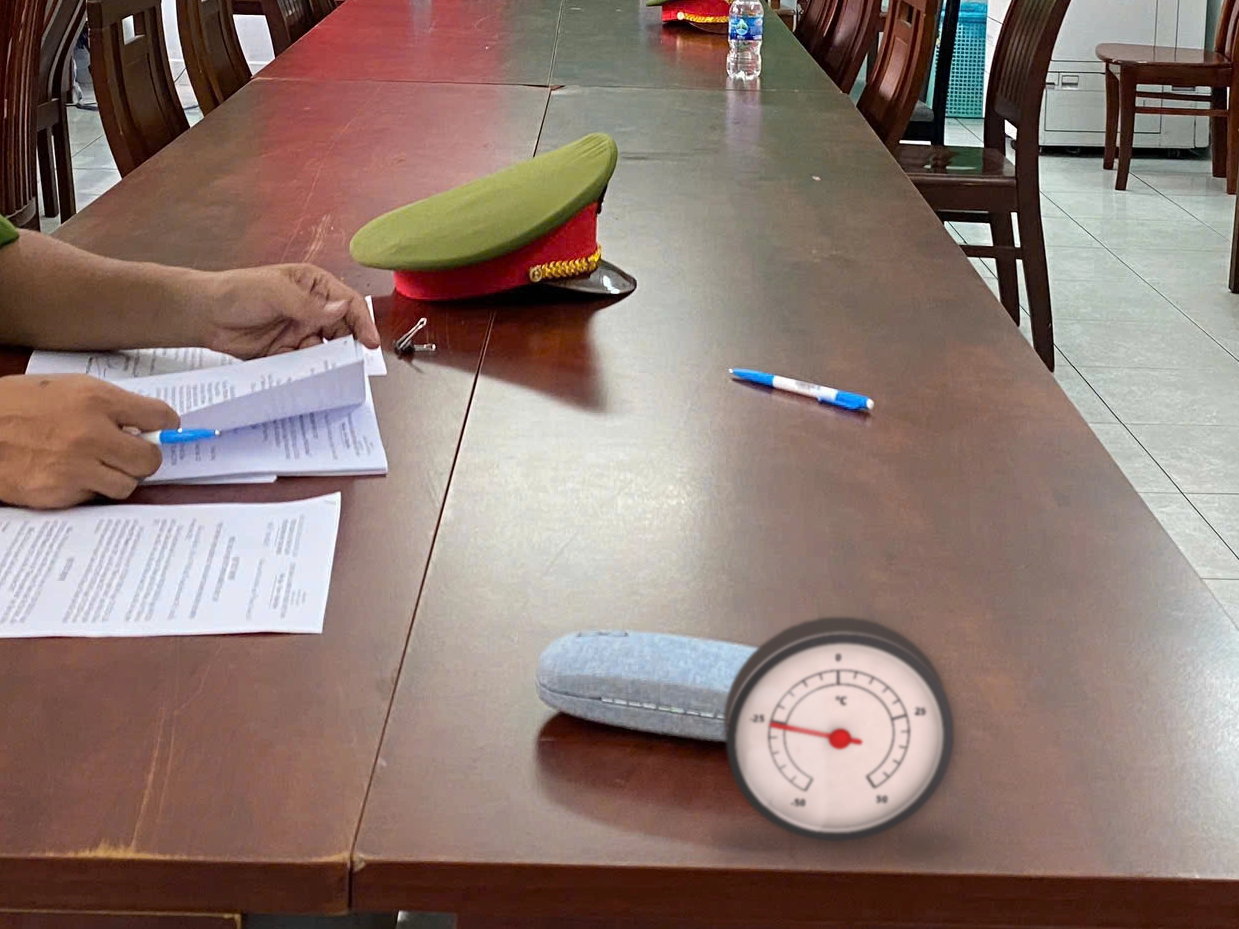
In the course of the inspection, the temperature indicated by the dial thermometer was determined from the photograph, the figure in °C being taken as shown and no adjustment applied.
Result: -25 °C
